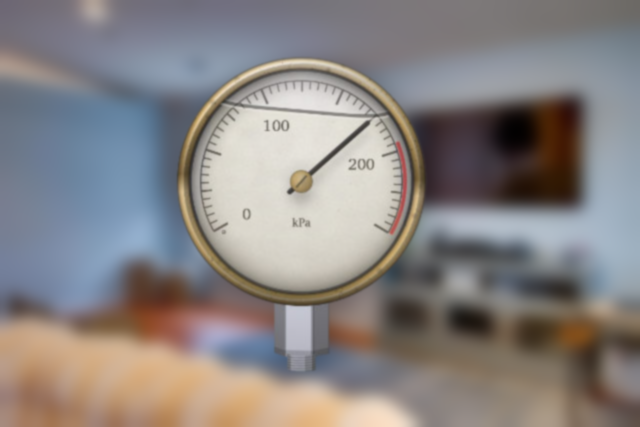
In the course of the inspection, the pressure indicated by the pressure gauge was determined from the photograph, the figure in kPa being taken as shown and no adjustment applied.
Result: 175 kPa
